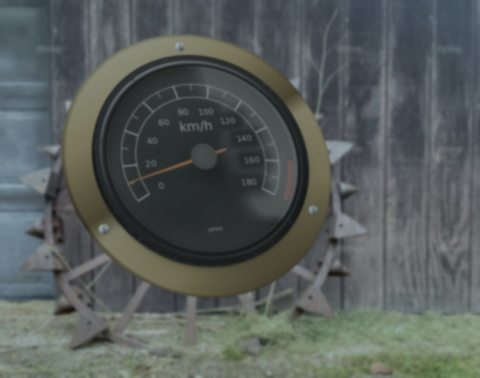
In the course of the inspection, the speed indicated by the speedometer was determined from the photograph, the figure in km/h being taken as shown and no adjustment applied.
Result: 10 km/h
